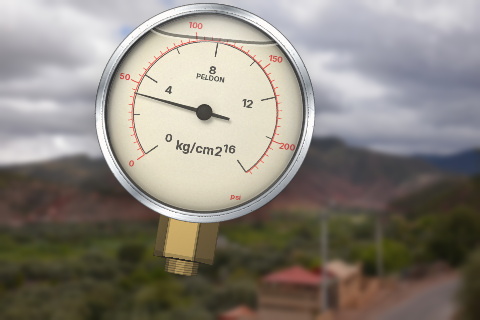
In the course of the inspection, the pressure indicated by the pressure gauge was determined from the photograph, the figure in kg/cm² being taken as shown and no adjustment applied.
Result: 3 kg/cm²
